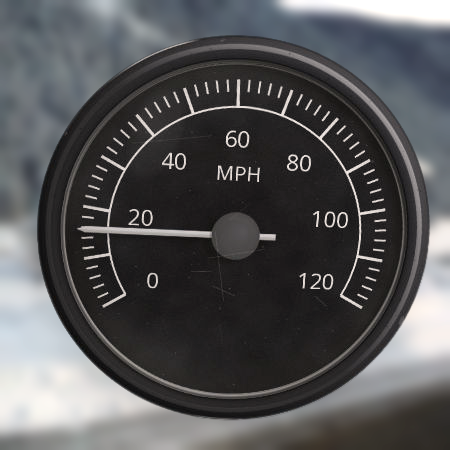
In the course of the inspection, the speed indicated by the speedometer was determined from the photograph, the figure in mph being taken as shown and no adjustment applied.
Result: 16 mph
